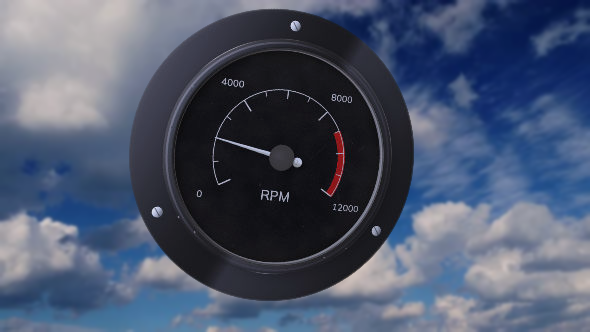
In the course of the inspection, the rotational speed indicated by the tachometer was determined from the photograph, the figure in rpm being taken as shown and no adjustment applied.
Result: 2000 rpm
